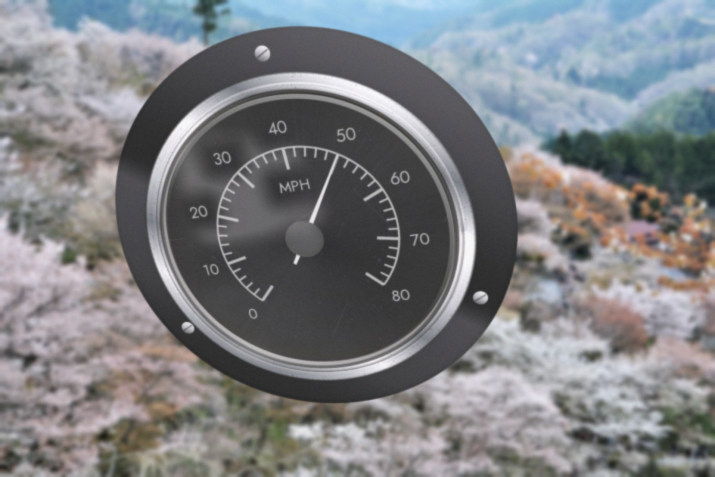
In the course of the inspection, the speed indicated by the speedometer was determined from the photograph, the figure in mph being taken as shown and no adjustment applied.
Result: 50 mph
